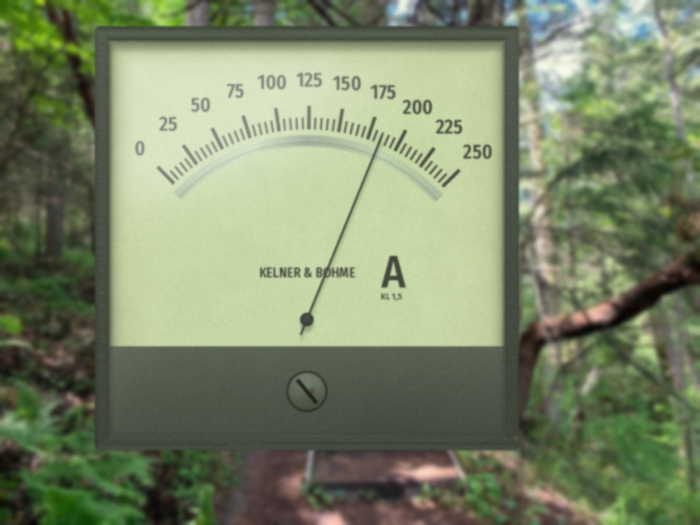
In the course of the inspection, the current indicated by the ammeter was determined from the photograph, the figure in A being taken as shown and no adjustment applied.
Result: 185 A
